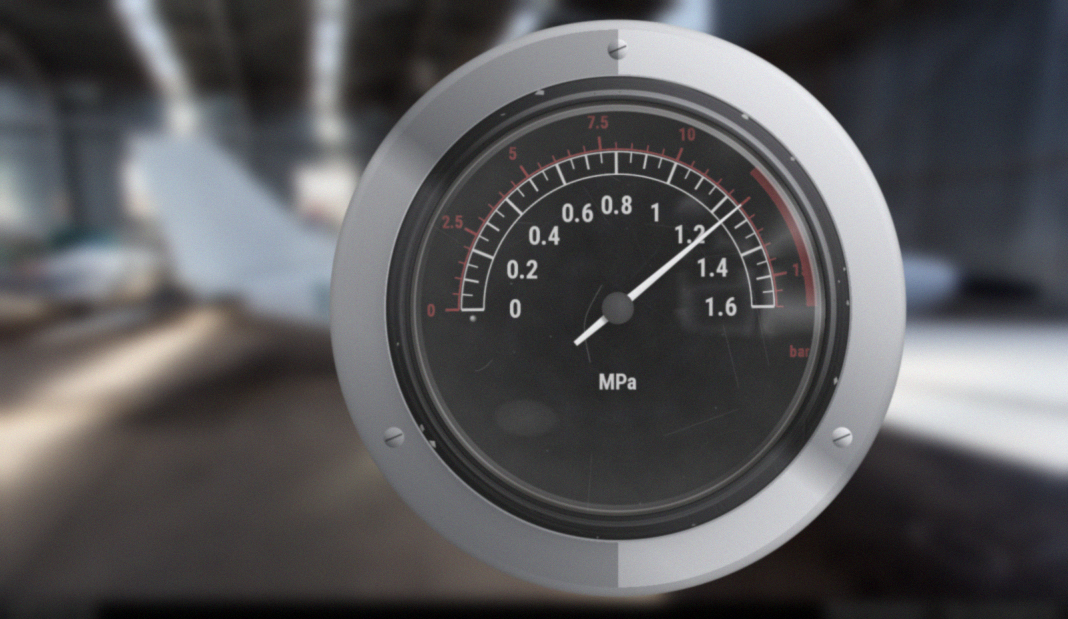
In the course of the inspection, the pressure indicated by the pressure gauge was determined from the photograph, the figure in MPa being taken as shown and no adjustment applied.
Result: 1.25 MPa
